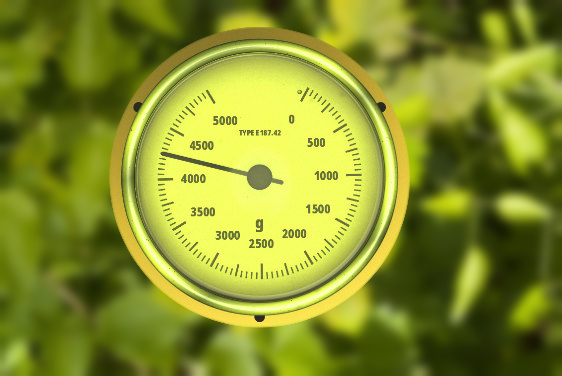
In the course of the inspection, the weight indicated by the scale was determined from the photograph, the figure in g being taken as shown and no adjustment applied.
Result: 4250 g
